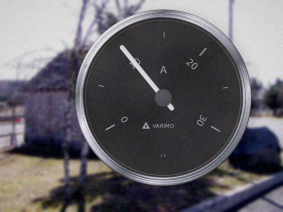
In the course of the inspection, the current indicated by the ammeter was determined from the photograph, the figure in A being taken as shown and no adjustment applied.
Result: 10 A
